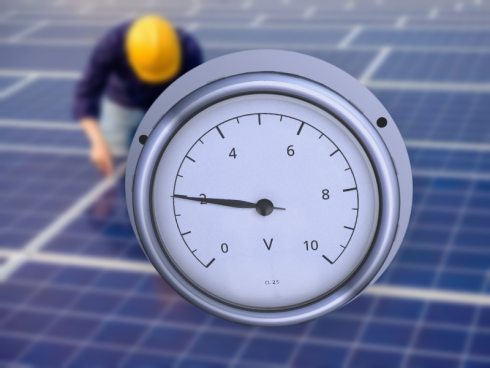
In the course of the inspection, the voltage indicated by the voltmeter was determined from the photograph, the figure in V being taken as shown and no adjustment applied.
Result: 2 V
